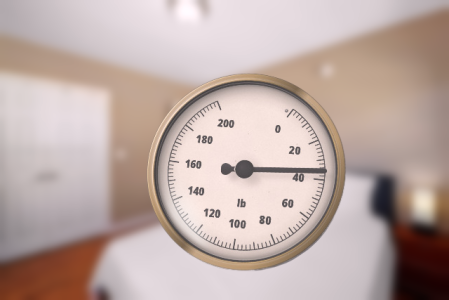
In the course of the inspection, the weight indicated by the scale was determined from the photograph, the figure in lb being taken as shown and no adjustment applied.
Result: 36 lb
